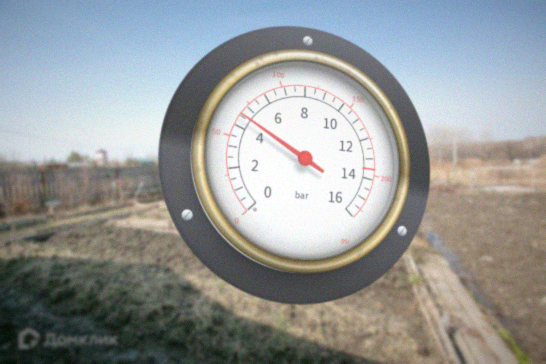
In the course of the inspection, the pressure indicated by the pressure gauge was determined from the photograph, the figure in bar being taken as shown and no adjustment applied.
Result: 4.5 bar
